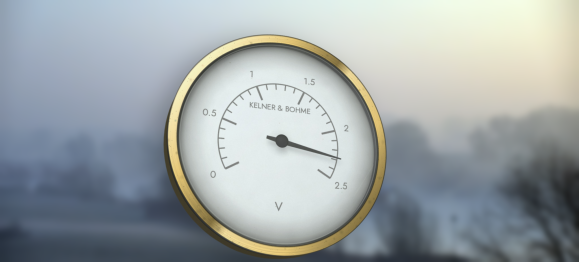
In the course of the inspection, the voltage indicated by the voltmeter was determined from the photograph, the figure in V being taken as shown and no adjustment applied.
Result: 2.3 V
